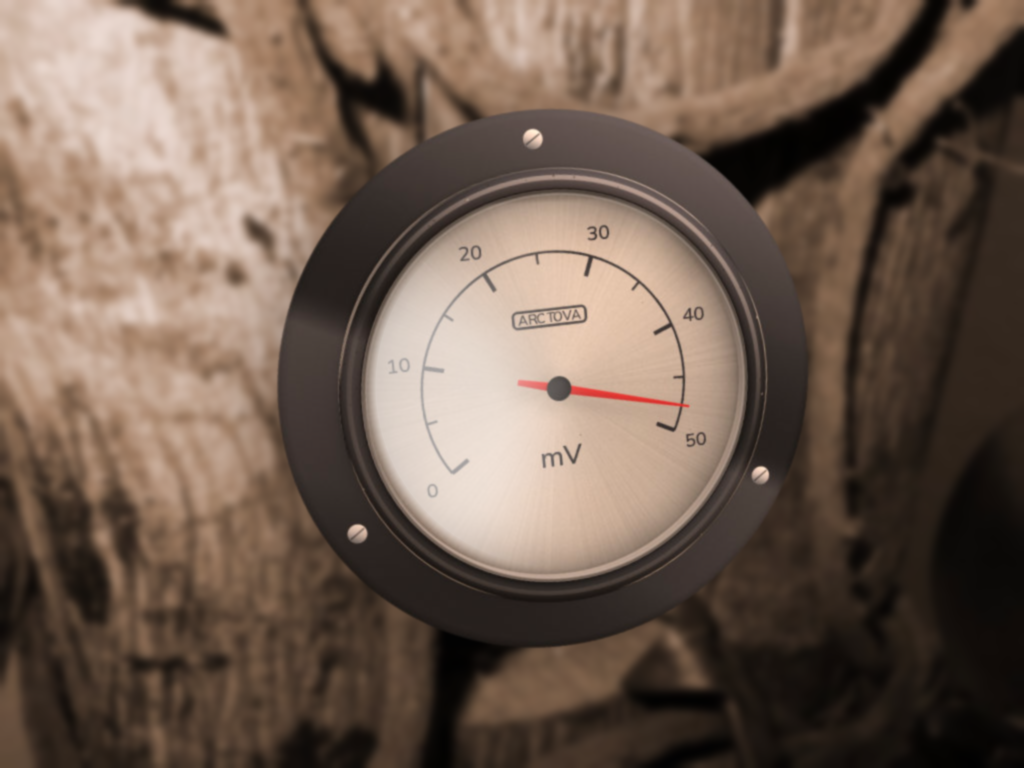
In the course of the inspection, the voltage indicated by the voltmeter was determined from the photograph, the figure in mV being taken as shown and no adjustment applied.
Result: 47.5 mV
